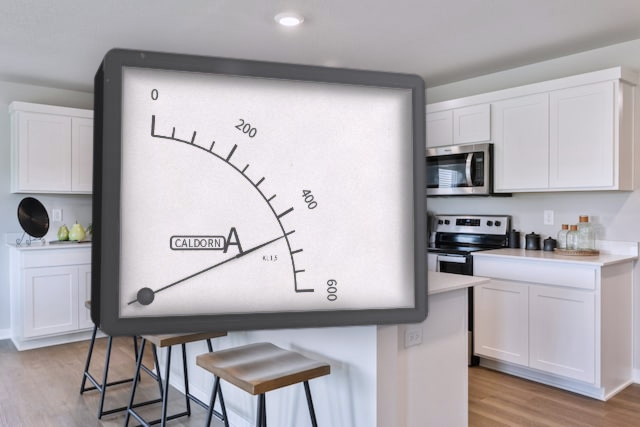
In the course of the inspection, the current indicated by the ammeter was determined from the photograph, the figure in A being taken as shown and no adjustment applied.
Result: 450 A
